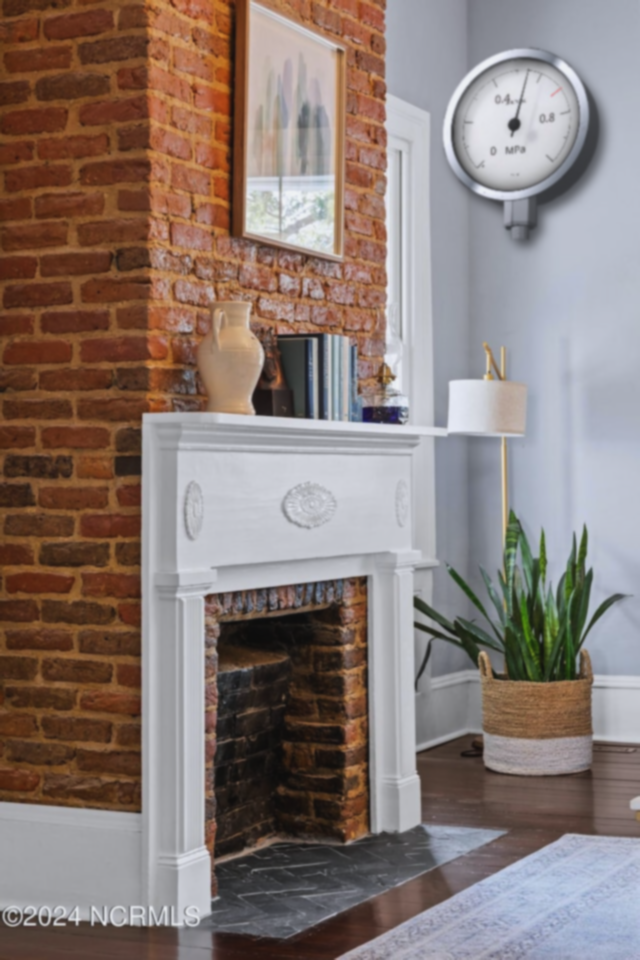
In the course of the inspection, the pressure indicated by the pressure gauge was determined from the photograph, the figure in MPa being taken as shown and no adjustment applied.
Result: 0.55 MPa
